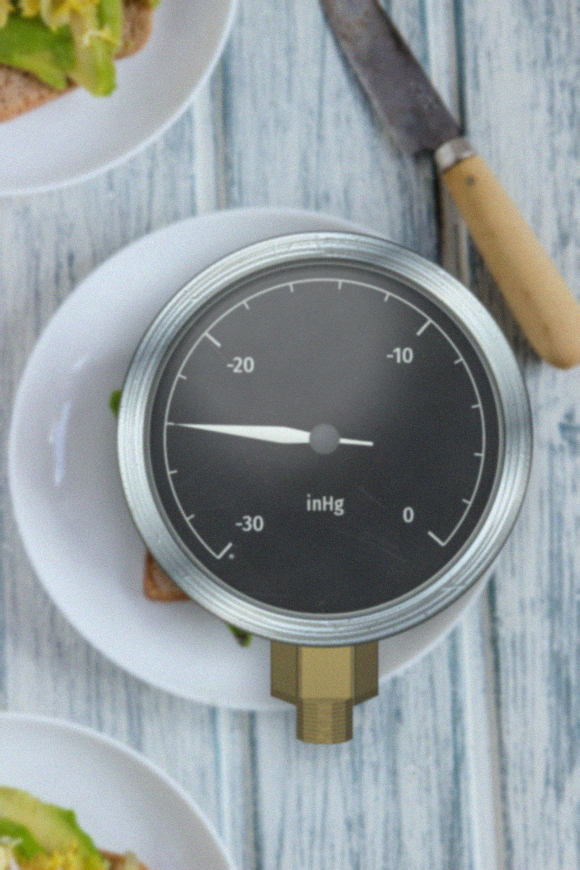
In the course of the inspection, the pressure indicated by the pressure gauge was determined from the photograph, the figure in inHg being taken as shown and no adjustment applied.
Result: -24 inHg
